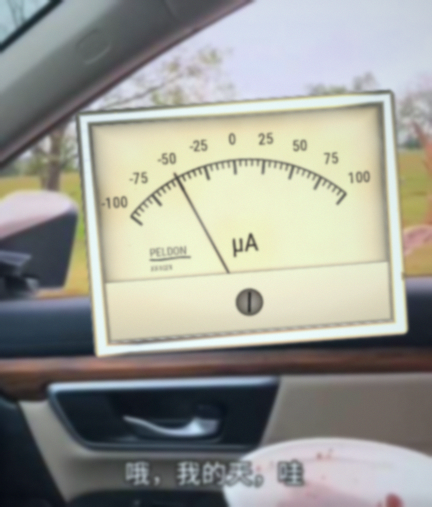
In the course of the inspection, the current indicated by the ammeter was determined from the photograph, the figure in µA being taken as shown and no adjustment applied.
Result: -50 µA
